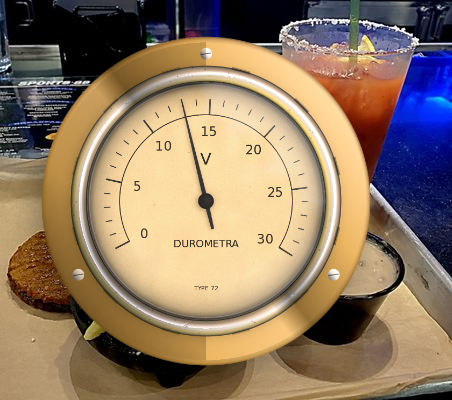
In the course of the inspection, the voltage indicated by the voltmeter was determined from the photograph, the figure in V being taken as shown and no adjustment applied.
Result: 13 V
